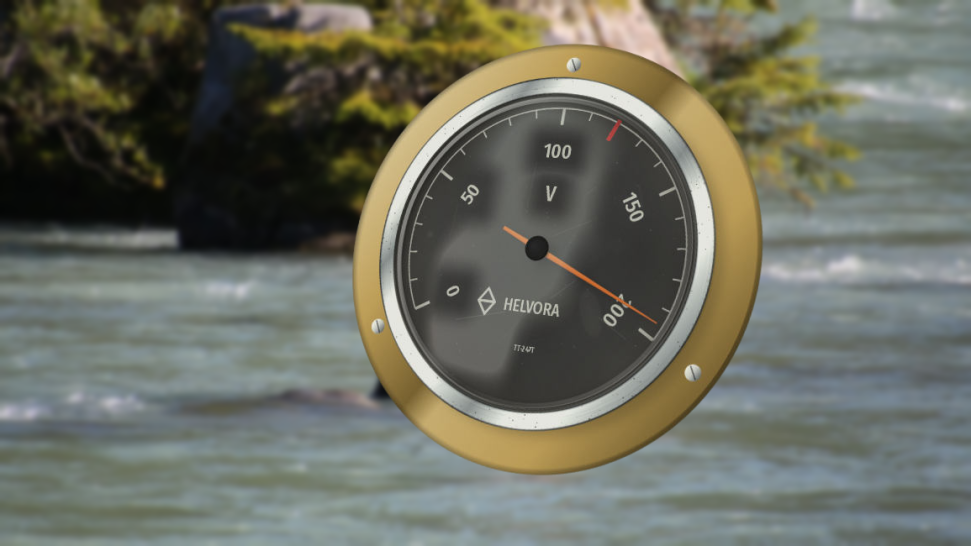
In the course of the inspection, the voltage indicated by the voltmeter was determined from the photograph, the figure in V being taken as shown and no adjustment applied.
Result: 195 V
